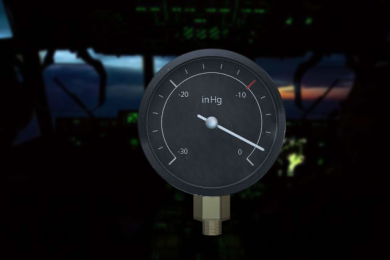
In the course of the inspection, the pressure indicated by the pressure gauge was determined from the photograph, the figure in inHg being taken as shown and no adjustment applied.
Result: -2 inHg
